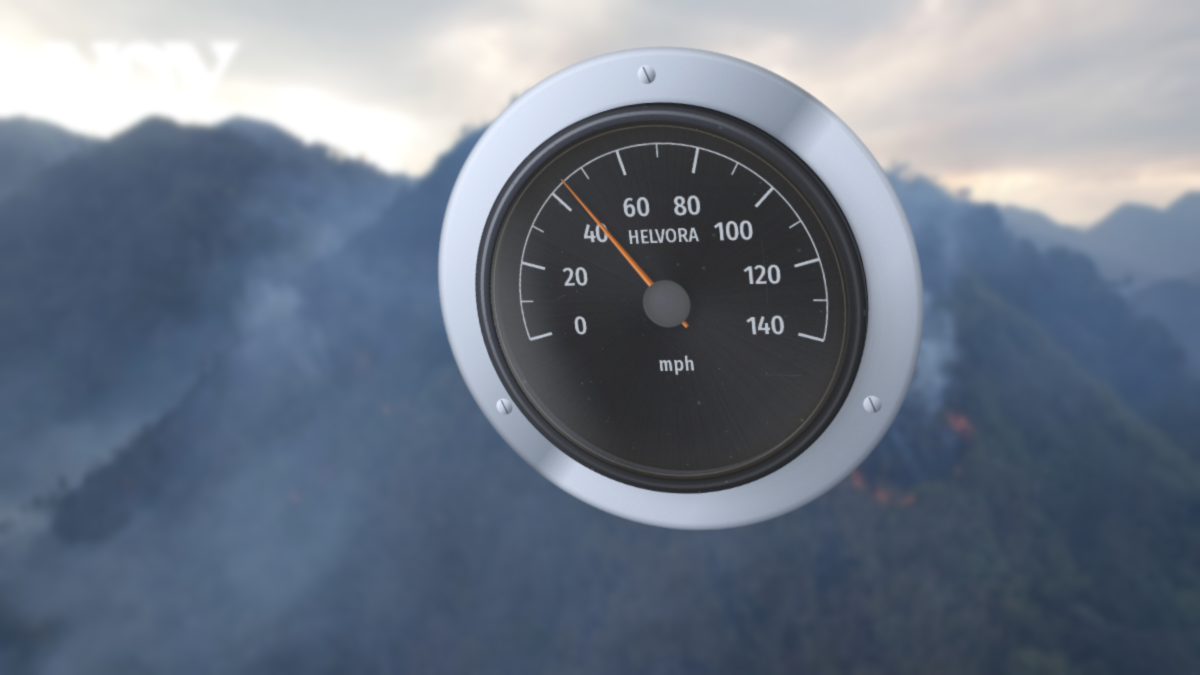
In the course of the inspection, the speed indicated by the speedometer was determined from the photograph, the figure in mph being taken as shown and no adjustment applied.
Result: 45 mph
